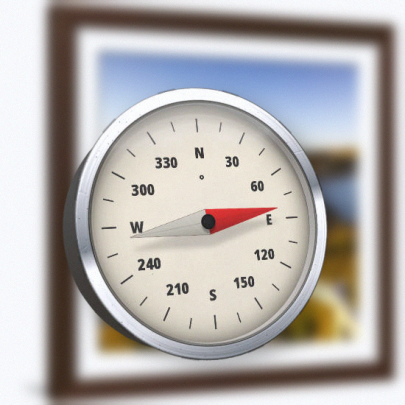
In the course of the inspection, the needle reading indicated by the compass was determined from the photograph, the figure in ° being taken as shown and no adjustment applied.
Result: 82.5 °
